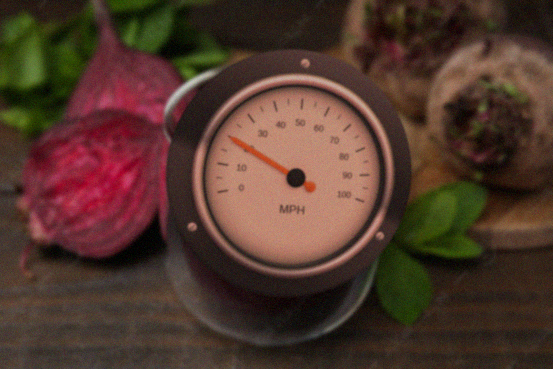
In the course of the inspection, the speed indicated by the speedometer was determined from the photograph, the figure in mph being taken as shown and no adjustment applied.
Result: 20 mph
